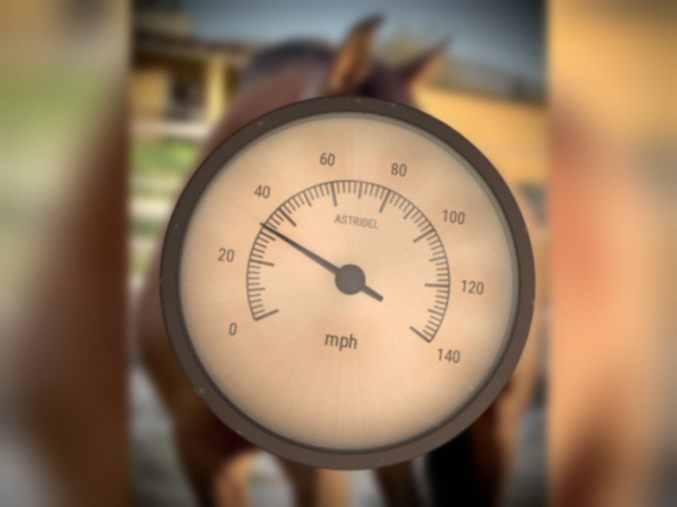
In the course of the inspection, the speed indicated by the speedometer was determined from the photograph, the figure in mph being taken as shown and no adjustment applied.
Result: 32 mph
